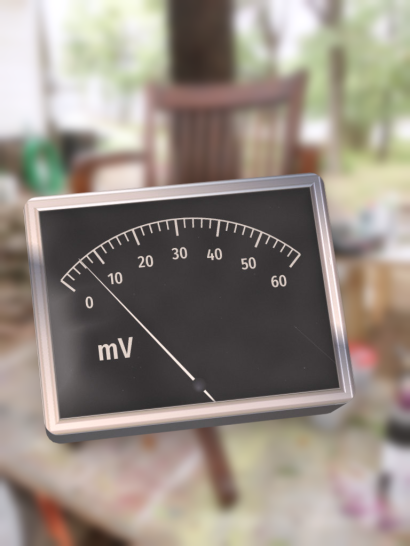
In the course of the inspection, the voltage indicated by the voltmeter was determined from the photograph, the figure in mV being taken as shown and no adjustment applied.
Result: 6 mV
